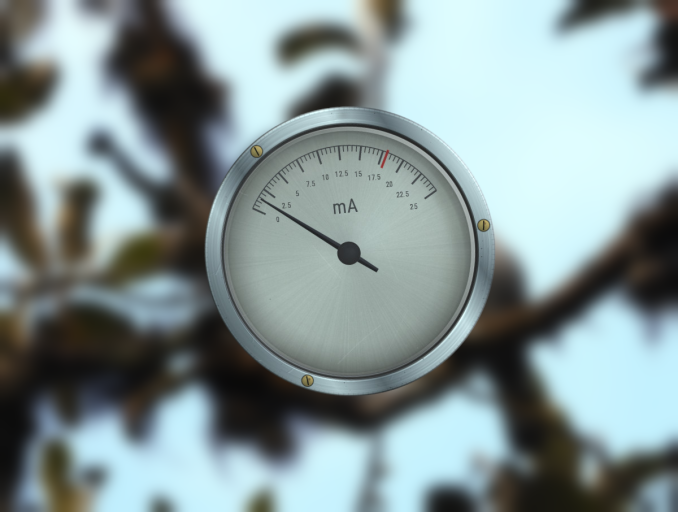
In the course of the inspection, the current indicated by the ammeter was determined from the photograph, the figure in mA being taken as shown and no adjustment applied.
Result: 1.5 mA
